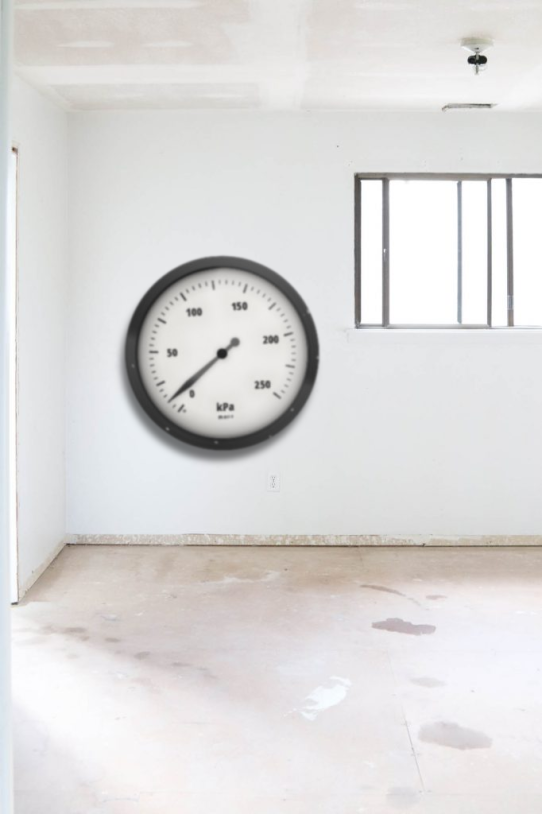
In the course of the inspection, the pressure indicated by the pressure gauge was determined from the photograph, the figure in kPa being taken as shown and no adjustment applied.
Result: 10 kPa
